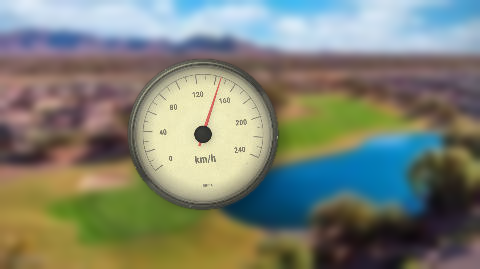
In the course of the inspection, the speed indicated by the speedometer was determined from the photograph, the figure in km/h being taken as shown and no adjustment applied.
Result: 145 km/h
